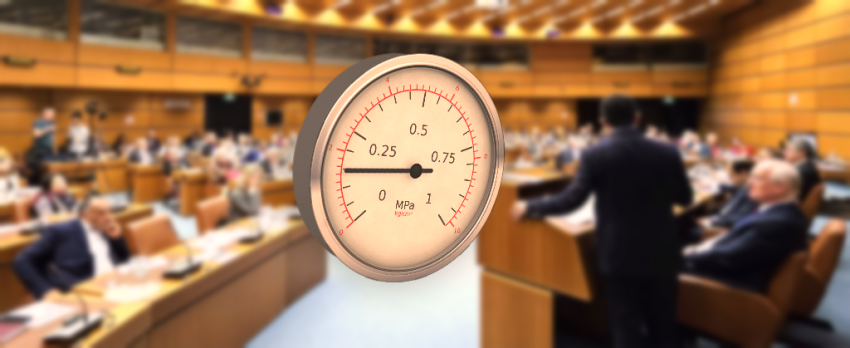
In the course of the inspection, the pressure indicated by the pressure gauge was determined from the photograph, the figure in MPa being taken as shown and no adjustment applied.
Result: 0.15 MPa
